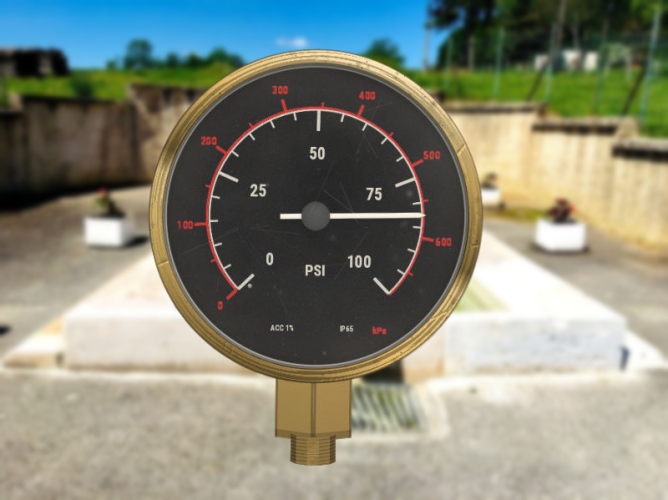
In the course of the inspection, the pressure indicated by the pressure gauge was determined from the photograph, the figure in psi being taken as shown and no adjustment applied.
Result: 82.5 psi
